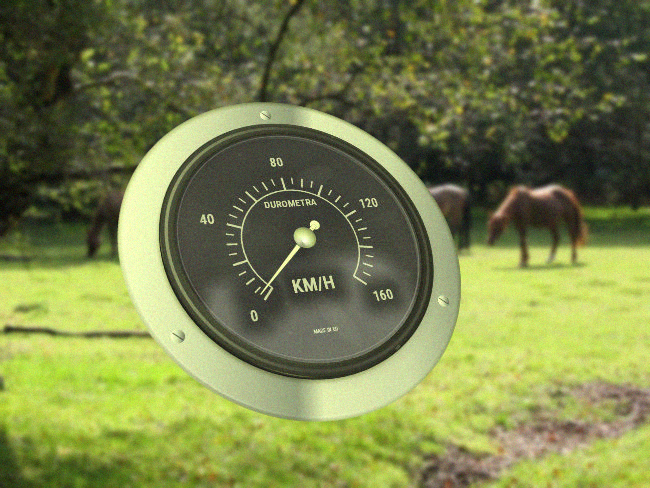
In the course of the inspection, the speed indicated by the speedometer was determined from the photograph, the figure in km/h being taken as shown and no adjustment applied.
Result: 2.5 km/h
